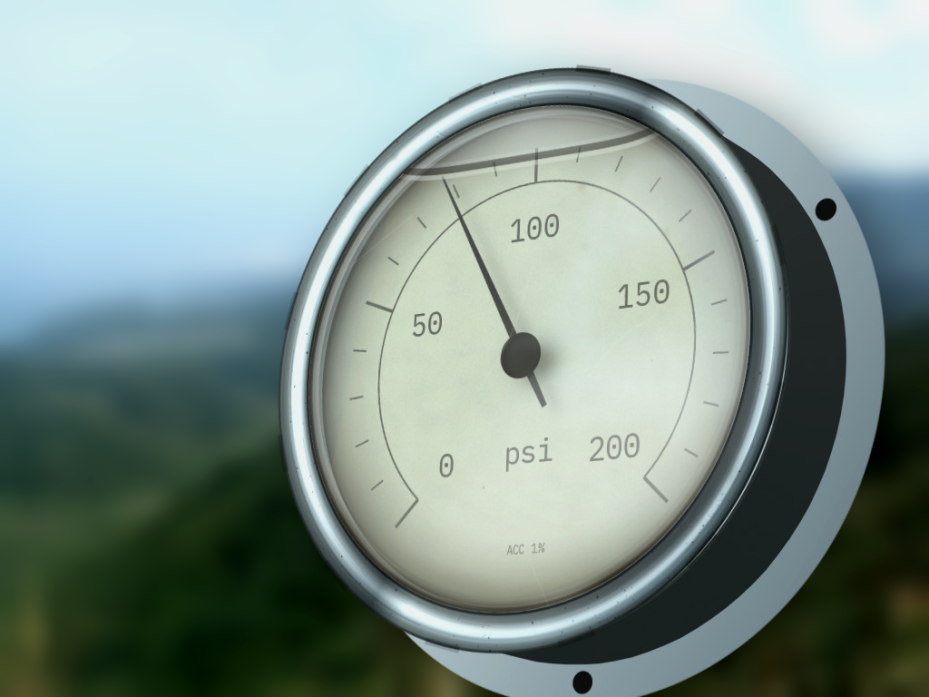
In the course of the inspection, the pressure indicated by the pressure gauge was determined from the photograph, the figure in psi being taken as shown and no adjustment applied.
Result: 80 psi
